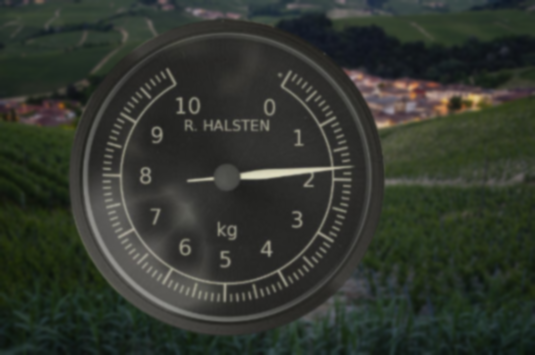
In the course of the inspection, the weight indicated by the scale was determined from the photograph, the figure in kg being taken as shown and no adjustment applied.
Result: 1.8 kg
